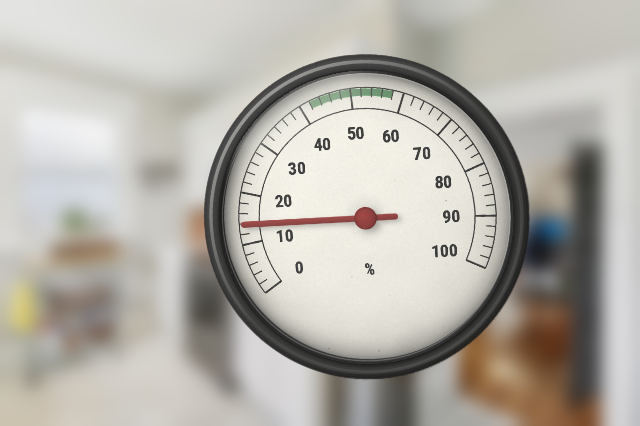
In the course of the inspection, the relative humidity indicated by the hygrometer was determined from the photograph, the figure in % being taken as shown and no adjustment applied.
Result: 14 %
